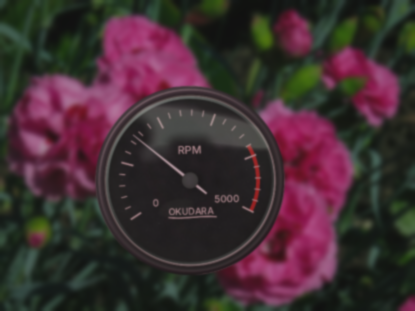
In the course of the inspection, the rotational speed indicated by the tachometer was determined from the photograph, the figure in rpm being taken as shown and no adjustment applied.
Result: 1500 rpm
